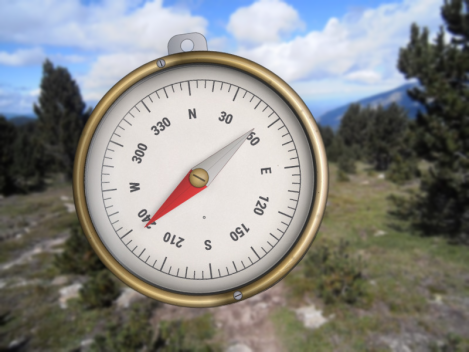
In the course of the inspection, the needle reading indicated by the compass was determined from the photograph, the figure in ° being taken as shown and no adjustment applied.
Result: 235 °
